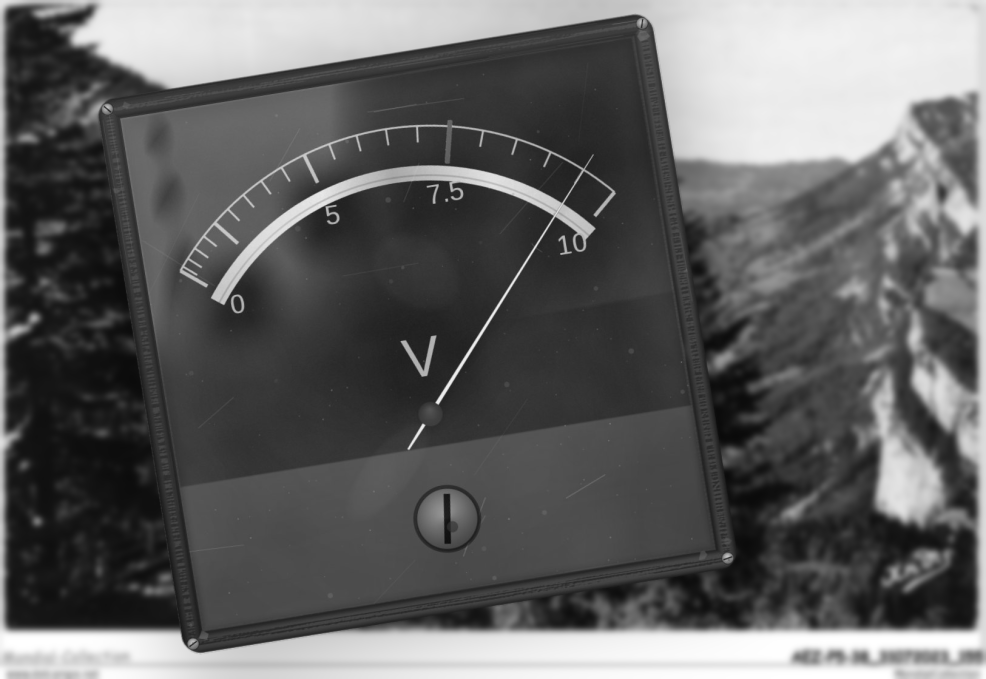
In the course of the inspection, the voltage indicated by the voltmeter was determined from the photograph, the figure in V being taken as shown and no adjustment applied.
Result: 9.5 V
